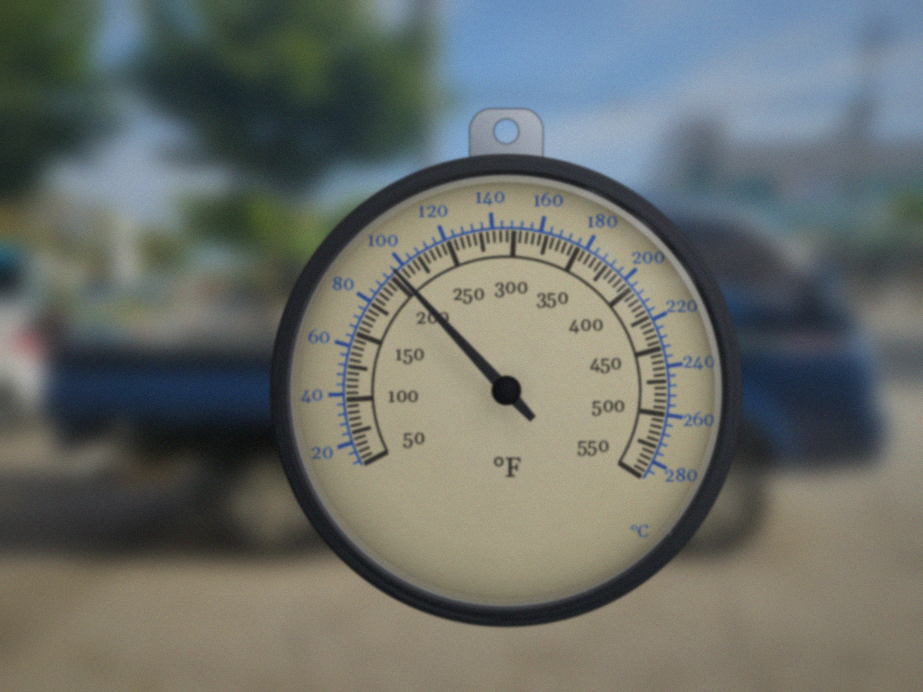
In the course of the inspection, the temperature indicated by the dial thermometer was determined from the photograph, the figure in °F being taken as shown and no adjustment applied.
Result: 205 °F
